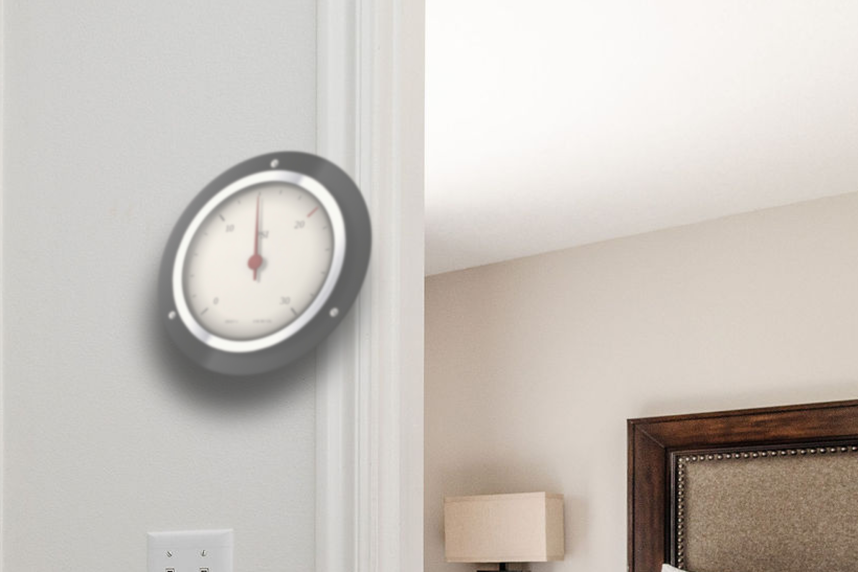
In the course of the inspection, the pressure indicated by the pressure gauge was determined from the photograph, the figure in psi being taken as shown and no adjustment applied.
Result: 14 psi
